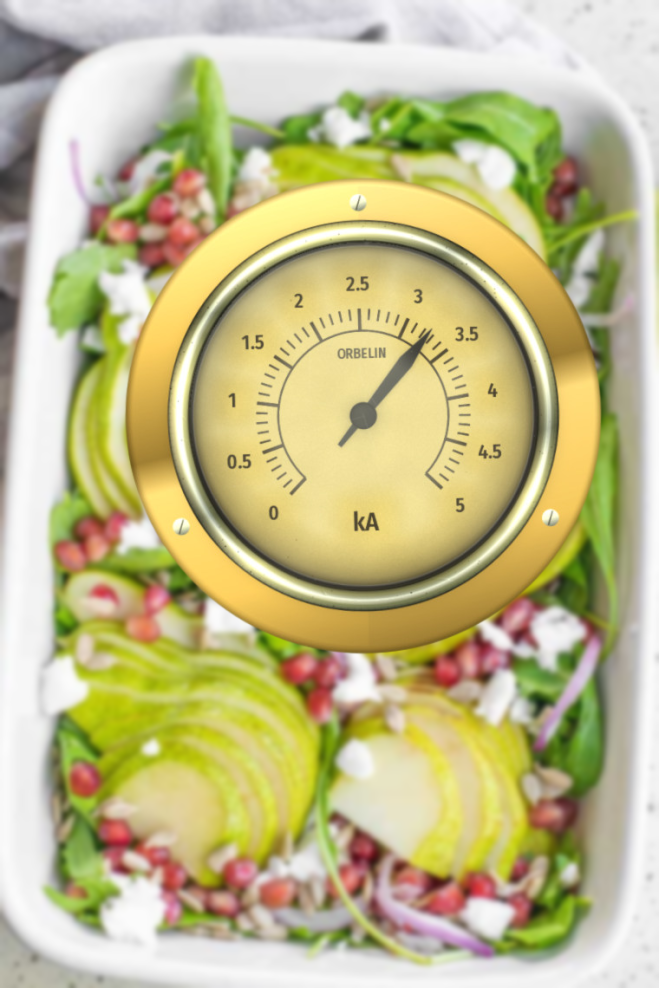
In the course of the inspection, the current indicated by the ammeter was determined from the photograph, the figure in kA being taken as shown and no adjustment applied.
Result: 3.25 kA
